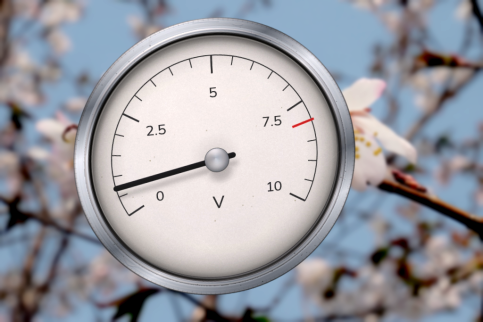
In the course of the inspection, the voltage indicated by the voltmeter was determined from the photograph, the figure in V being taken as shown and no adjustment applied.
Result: 0.75 V
